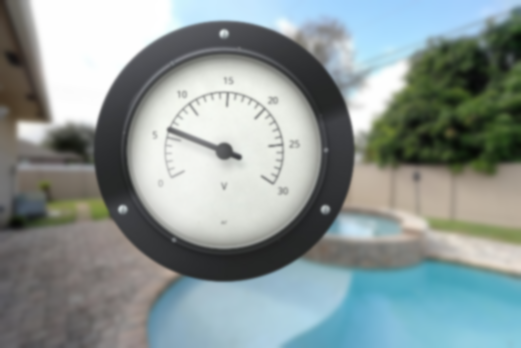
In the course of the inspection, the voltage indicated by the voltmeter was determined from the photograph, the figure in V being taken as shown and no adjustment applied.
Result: 6 V
